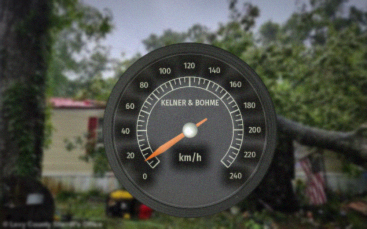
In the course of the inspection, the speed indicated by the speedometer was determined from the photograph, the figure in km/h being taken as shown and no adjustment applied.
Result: 10 km/h
